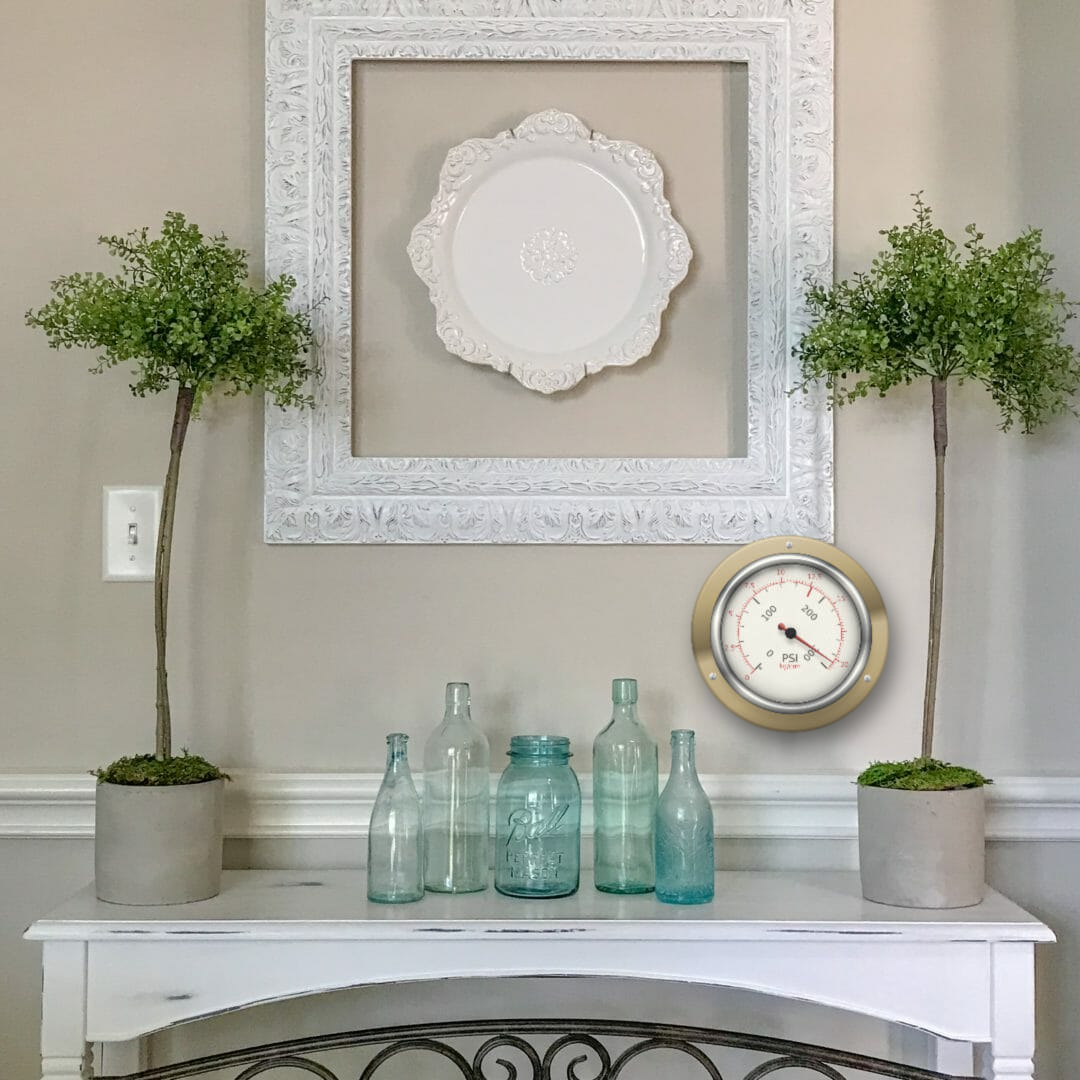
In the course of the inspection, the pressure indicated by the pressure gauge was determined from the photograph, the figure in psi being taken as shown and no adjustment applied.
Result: 290 psi
